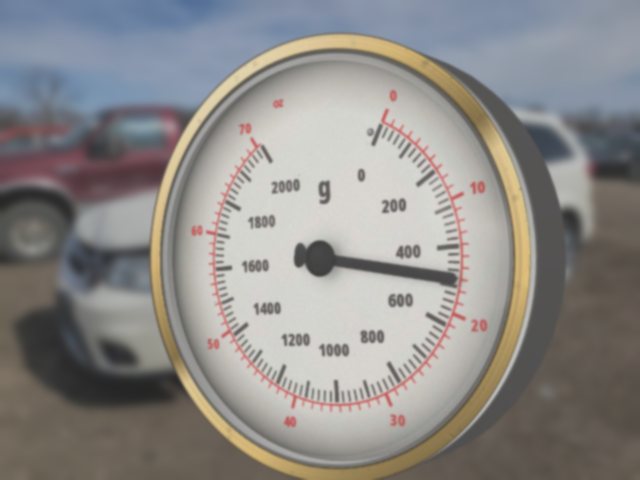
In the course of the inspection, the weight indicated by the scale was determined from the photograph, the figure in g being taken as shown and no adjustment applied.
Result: 480 g
